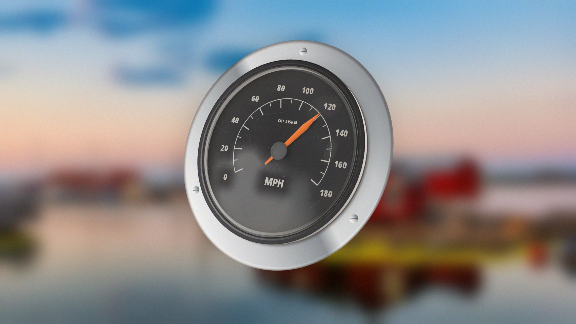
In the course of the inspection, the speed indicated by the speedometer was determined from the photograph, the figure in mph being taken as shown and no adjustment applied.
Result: 120 mph
